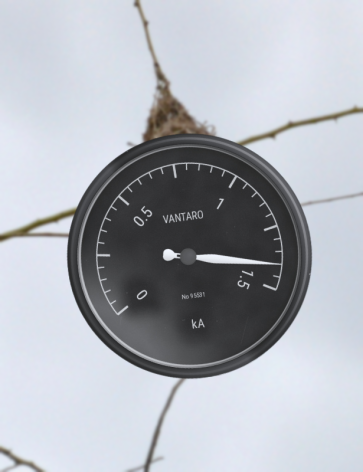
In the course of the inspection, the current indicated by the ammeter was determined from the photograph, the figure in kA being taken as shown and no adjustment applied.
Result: 1.4 kA
